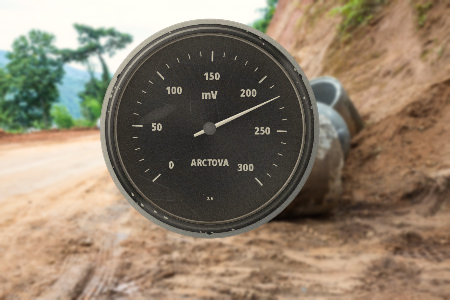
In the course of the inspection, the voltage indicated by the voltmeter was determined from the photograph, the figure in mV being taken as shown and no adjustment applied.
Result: 220 mV
